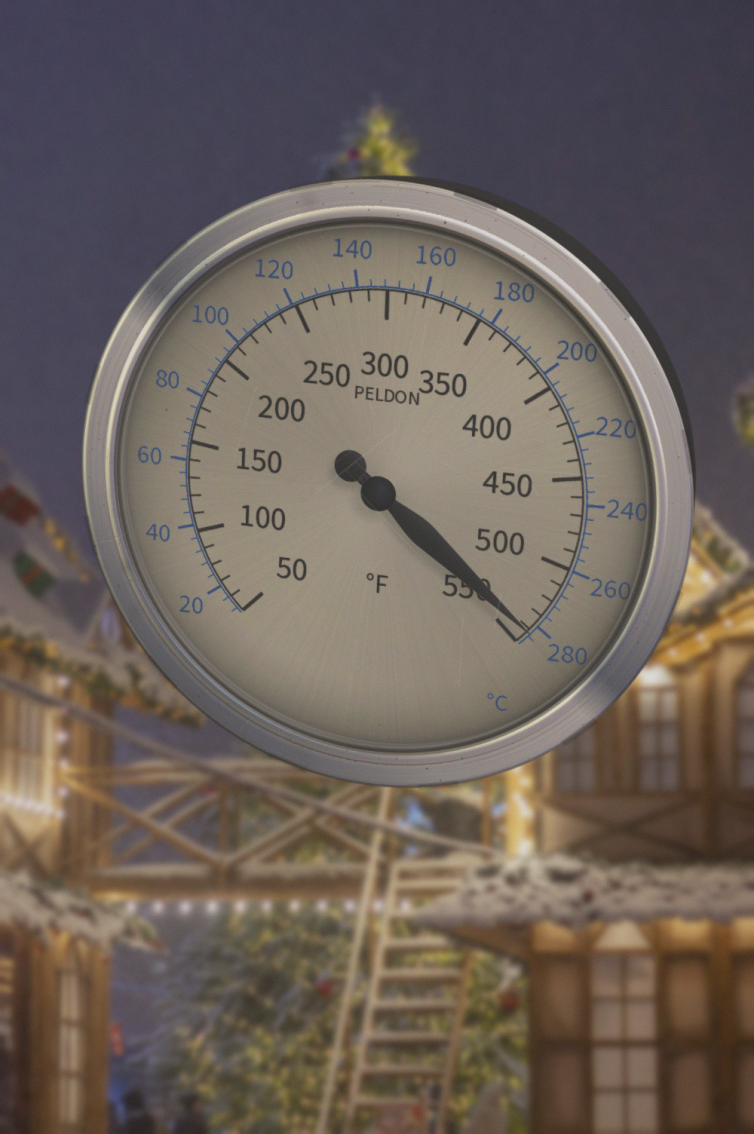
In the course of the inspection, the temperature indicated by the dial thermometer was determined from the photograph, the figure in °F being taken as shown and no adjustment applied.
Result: 540 °F
